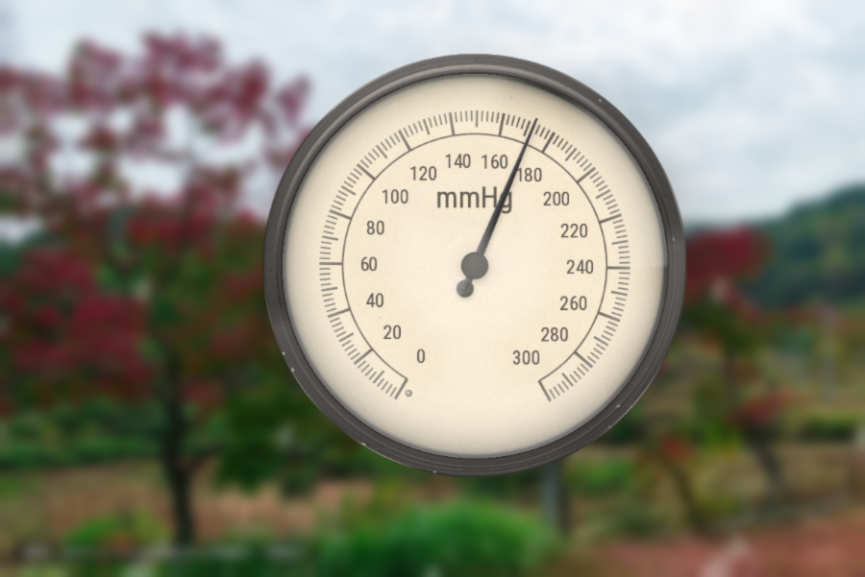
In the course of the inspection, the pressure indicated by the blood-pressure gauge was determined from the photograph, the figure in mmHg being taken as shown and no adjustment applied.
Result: 172 mmHg
